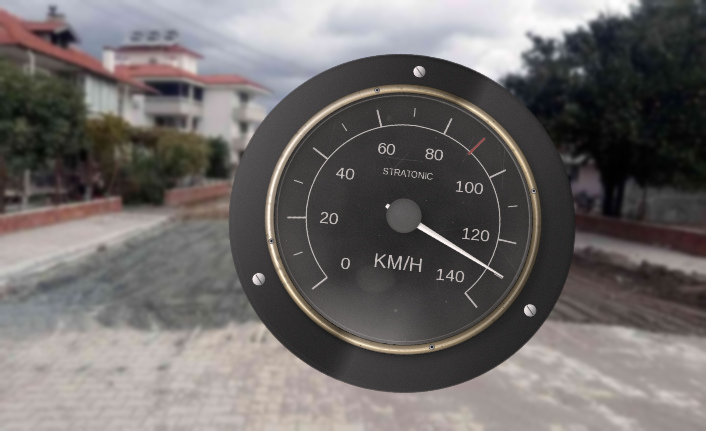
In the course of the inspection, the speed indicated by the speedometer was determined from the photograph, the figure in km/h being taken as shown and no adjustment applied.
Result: 130 km/h
